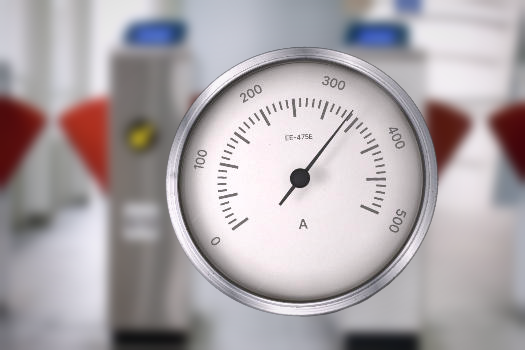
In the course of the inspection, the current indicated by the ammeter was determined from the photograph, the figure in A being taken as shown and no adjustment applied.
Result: 340 A
